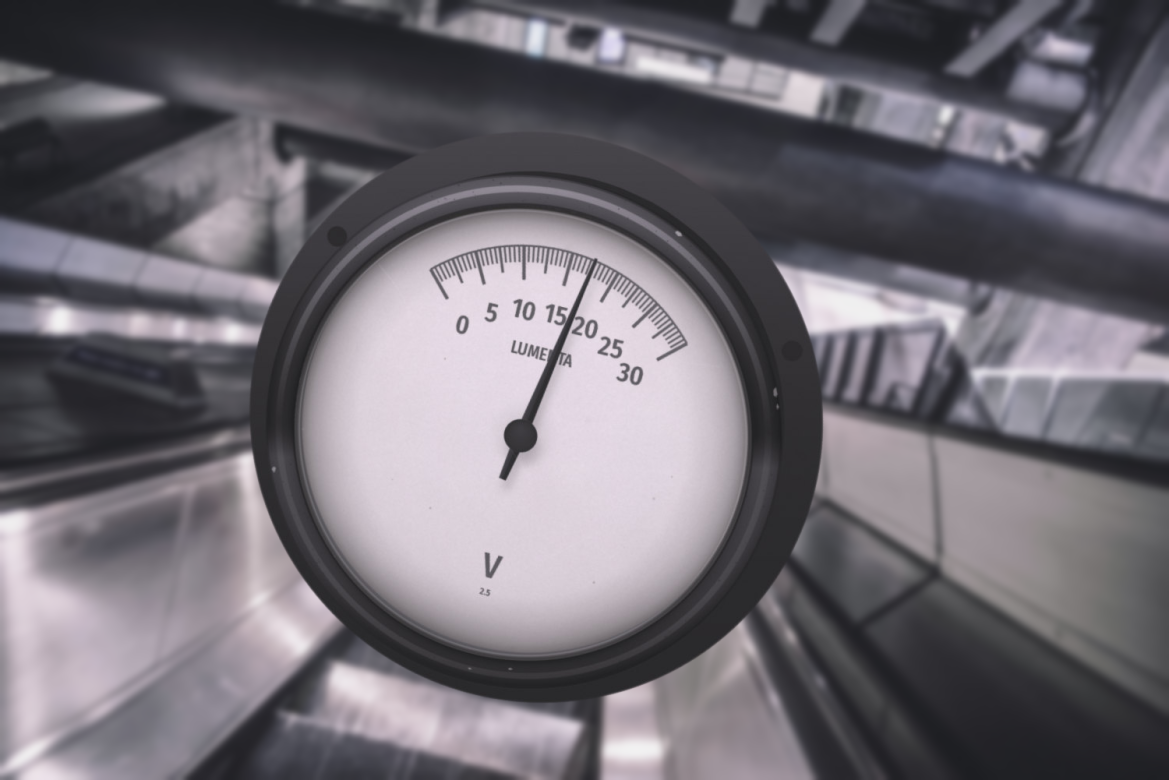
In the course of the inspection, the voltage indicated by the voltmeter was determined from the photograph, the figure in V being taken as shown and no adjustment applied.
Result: 17.5 V
